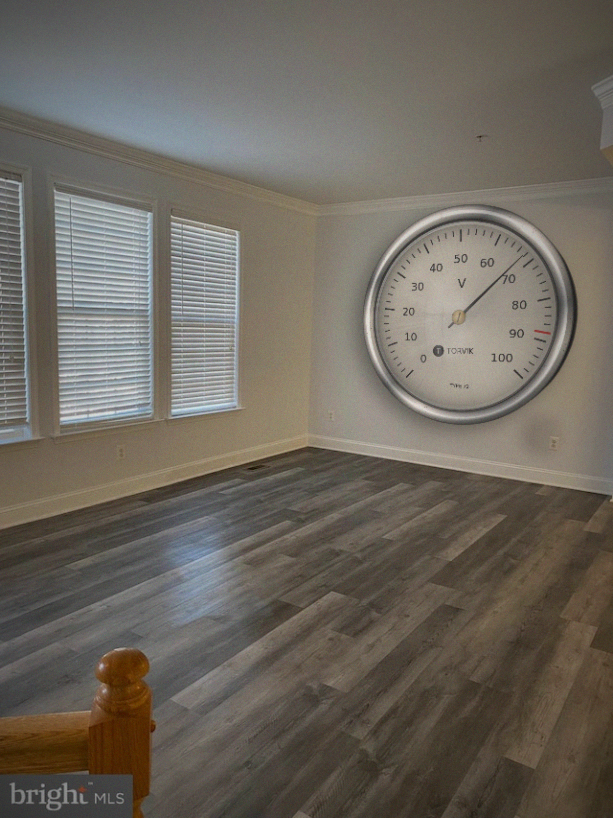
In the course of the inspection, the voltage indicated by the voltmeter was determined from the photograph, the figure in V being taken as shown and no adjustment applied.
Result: 68 V
